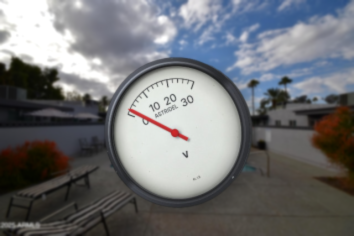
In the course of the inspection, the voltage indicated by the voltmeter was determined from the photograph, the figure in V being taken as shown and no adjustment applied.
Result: 2 V
